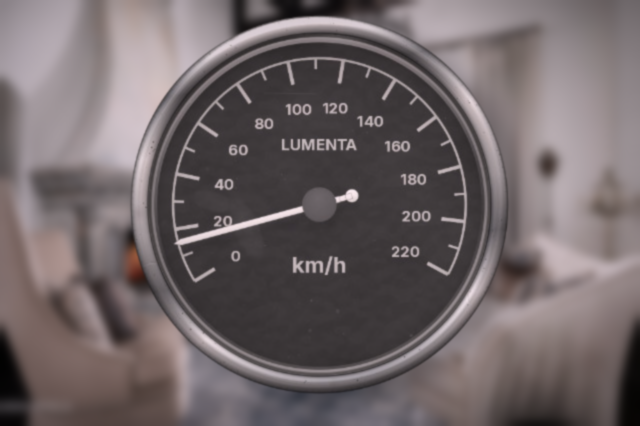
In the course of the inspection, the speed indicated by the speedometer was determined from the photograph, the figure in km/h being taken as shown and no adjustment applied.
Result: 15 km/h
